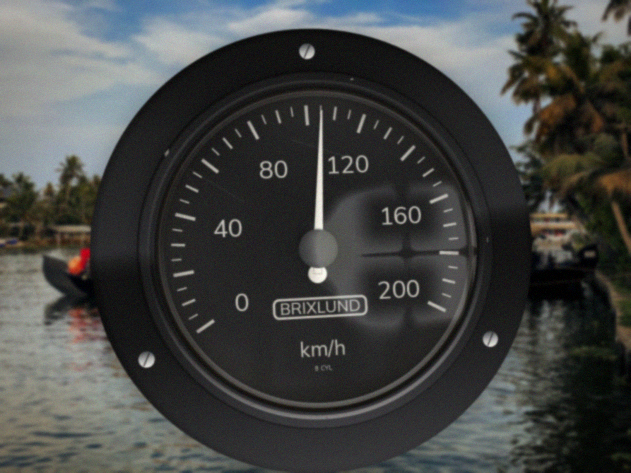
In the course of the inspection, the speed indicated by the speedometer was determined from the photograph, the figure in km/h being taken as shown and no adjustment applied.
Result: 105 km/h
